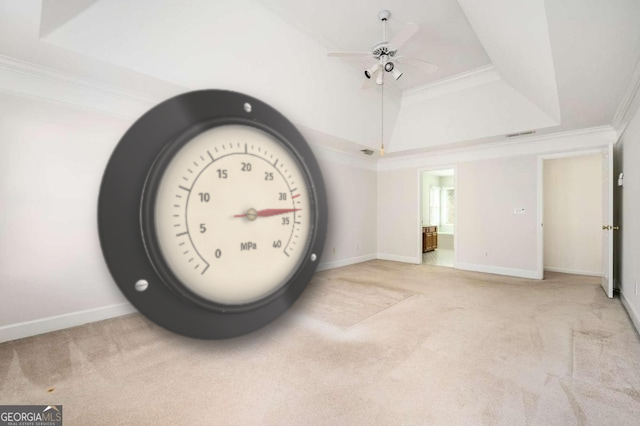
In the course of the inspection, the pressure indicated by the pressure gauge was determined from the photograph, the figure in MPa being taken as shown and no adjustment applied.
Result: 33 MPa
